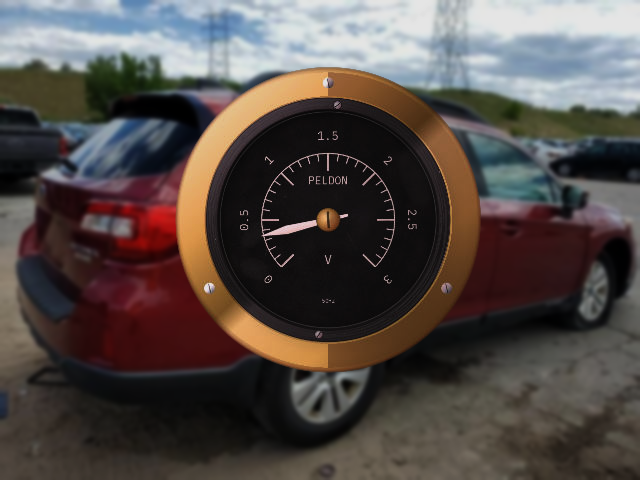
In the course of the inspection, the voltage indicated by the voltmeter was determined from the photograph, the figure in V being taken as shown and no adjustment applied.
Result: 0.35 V
